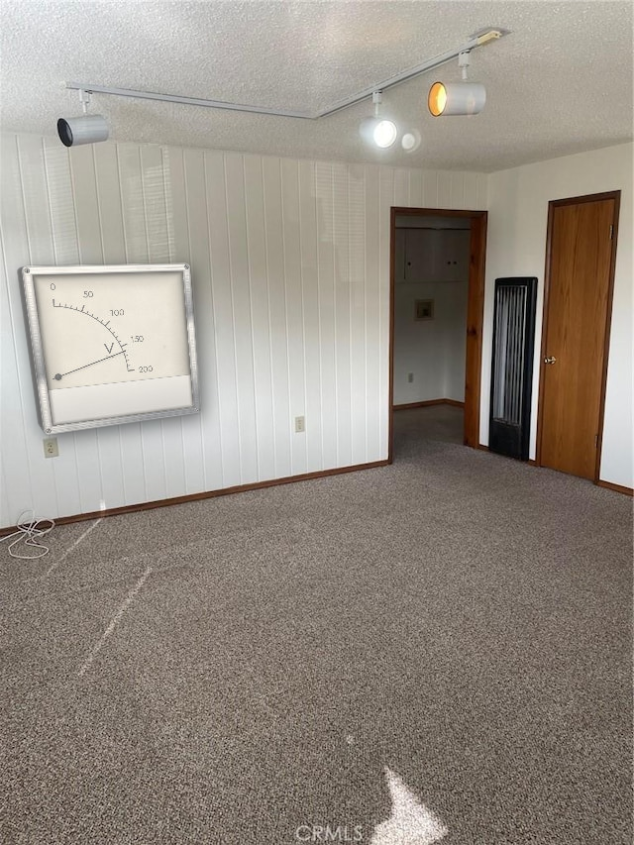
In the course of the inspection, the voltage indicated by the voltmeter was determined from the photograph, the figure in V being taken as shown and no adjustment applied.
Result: 160 V
